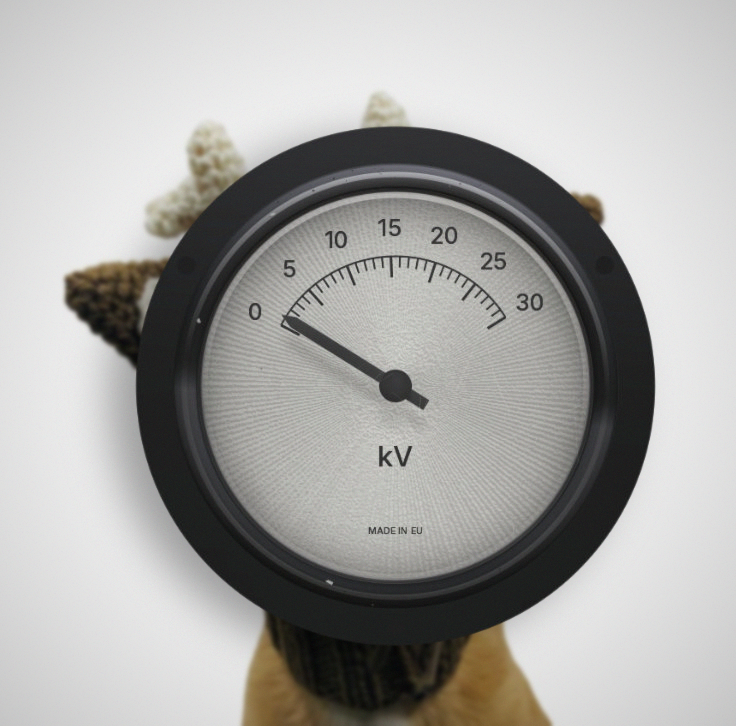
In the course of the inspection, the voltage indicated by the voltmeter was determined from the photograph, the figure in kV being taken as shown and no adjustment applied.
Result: 1 kV
